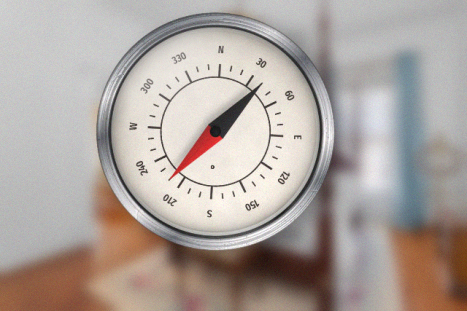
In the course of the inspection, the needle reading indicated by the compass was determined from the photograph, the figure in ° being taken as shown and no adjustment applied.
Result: 220 °
